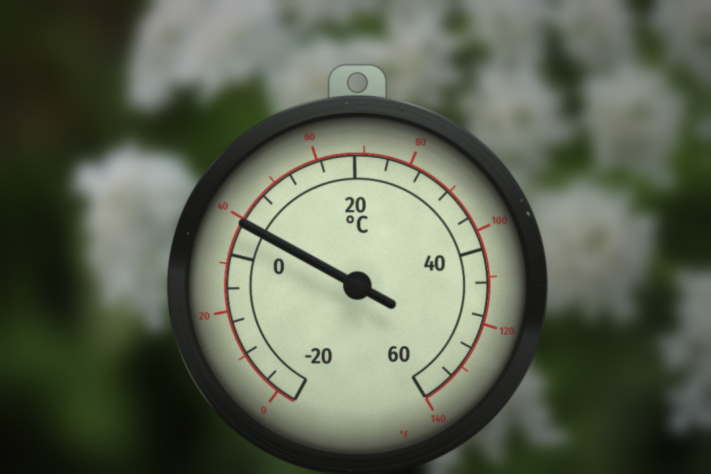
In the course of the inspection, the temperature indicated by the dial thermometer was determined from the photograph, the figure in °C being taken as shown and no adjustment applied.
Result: 4 °C
